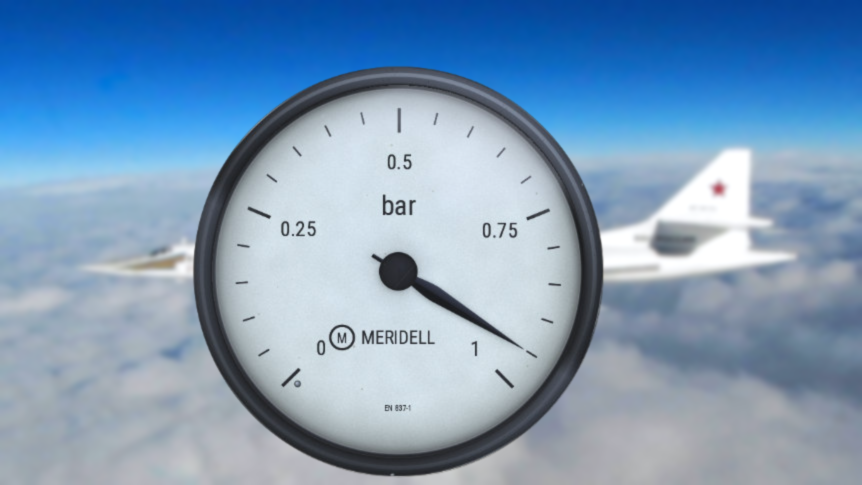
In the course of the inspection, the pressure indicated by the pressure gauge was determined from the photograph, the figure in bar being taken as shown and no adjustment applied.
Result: 0.95 bar
